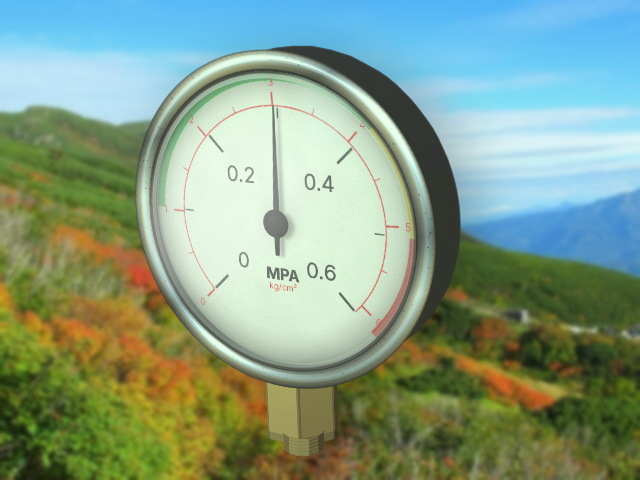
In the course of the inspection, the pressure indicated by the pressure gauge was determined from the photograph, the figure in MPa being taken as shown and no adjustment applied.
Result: 0.3 MPa
